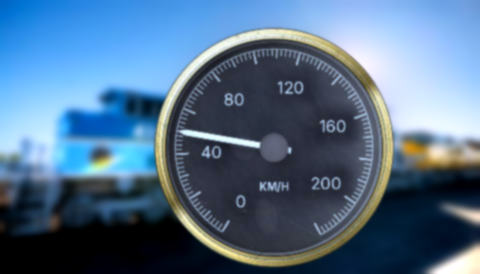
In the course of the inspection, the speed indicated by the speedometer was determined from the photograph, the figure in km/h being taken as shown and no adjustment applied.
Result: 50 km/h
